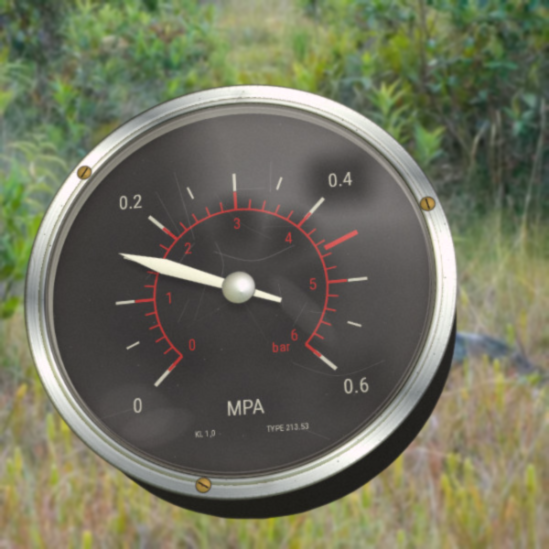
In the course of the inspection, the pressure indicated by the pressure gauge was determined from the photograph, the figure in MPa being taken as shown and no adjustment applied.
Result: 0.15 MPa
